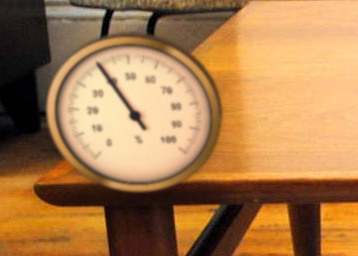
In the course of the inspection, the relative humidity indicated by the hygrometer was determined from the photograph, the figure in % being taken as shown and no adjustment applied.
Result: 40 %
